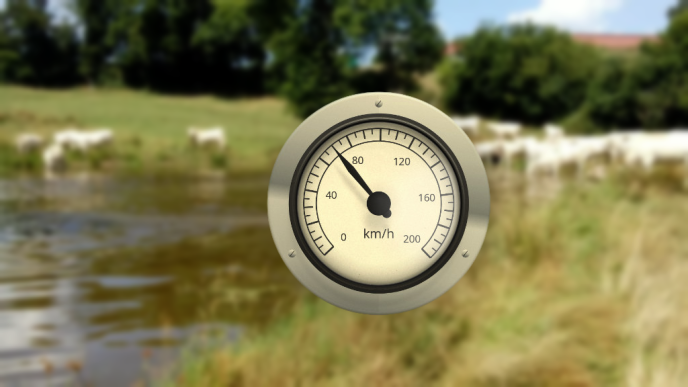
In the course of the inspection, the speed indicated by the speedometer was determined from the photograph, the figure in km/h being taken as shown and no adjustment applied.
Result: 70 km/h
